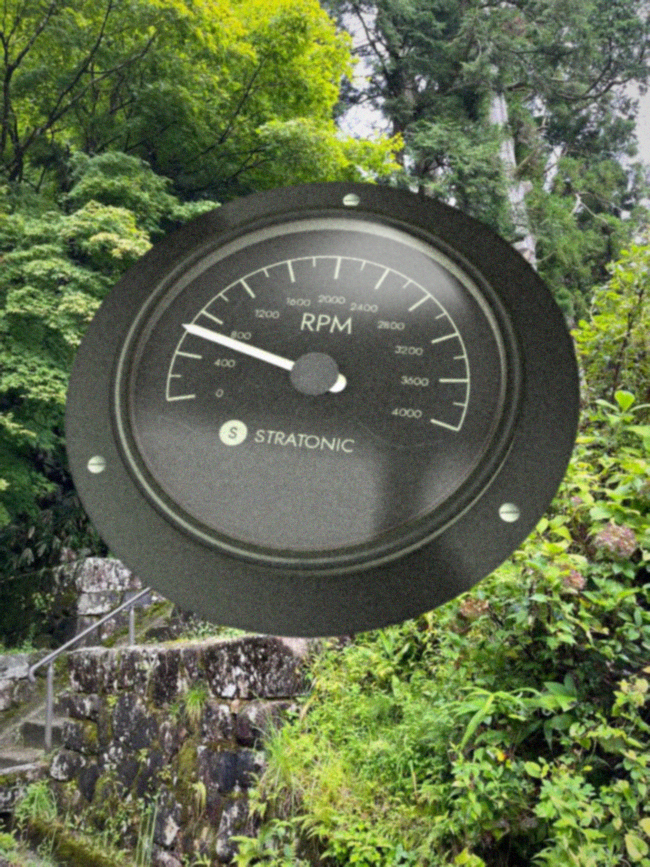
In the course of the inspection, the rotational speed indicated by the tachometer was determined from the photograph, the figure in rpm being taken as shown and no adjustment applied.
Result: 600 rpm
